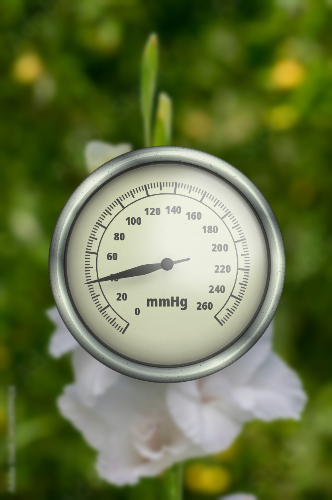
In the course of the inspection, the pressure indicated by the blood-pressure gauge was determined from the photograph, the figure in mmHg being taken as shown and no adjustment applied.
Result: 40 mmHg
